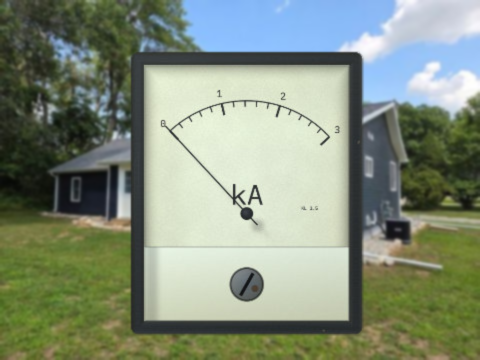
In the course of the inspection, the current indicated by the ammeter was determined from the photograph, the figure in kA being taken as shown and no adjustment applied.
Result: 0 kA
